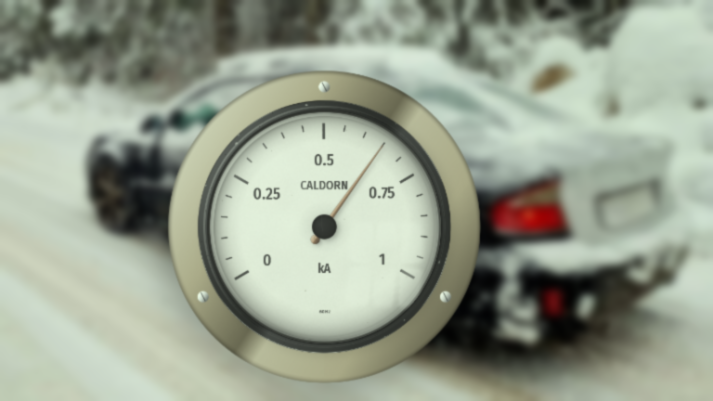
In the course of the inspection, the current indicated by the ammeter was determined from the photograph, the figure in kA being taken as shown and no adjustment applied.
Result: 0.65 kA
